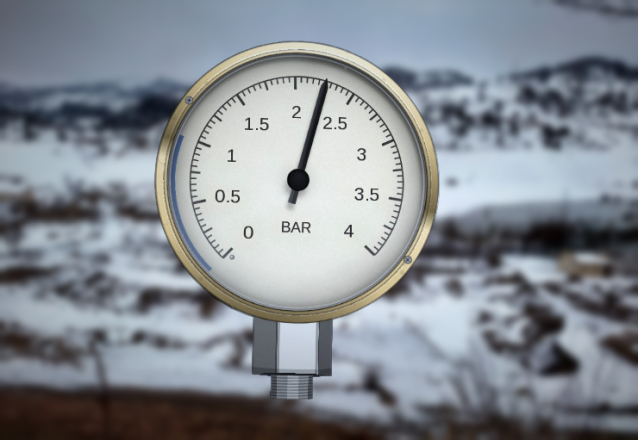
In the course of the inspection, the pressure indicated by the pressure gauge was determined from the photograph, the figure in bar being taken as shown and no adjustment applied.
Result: 2.25 bar
